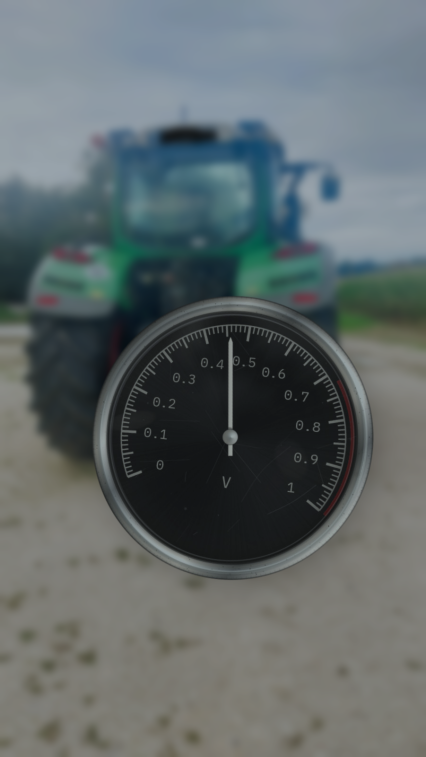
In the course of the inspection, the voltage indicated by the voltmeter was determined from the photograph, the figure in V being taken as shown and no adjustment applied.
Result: 0.46 V
